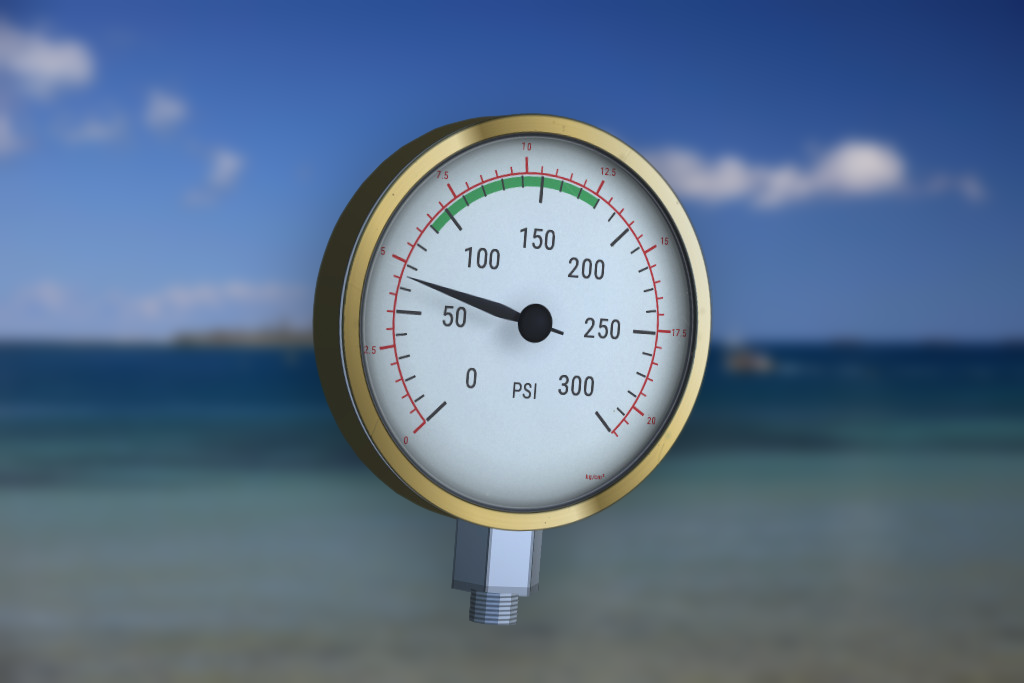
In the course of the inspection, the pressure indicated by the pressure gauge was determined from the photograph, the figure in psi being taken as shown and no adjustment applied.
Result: 65 psi
